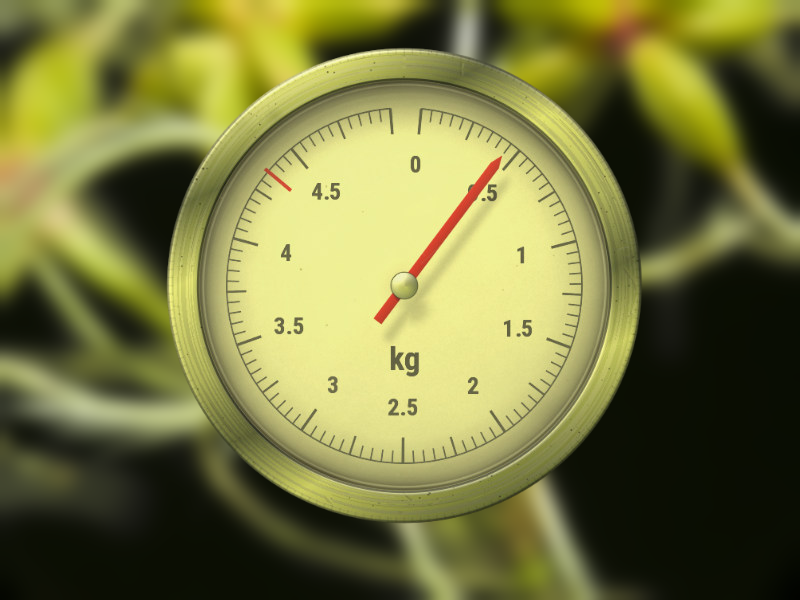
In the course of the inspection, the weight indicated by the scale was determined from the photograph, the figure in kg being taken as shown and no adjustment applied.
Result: 0.45 kg
